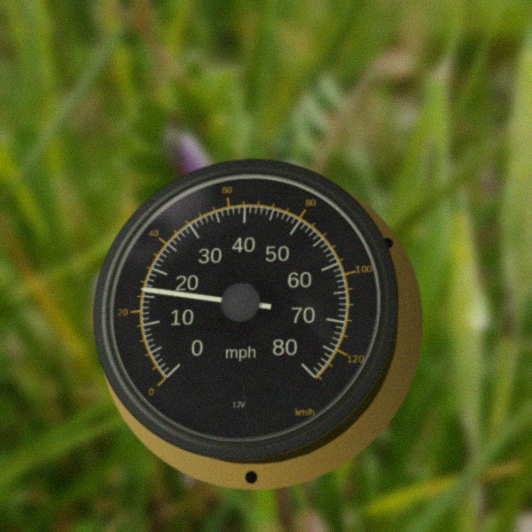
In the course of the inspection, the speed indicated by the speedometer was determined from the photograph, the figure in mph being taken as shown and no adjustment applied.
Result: 16 mph
